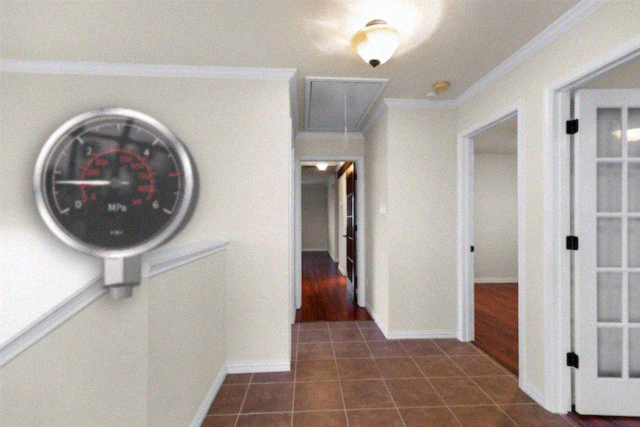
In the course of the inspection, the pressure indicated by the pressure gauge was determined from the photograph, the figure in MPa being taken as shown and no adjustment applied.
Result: 0.75 MPa
